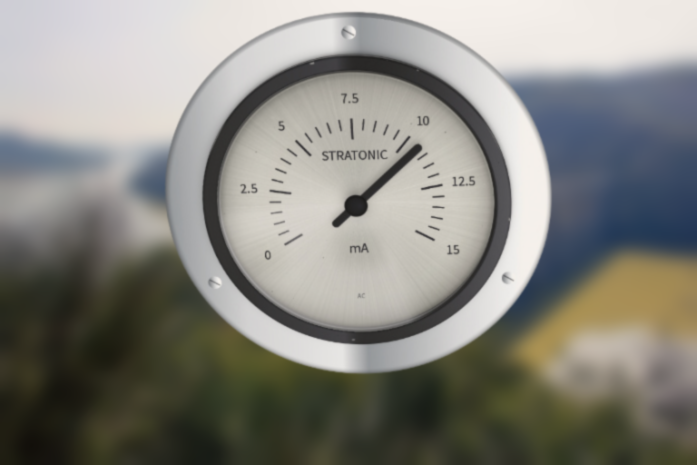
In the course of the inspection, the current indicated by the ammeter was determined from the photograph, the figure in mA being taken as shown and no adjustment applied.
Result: 10.5 mA
